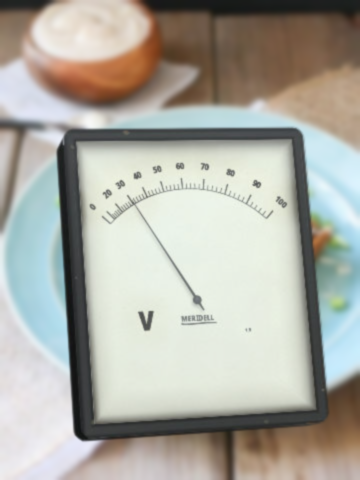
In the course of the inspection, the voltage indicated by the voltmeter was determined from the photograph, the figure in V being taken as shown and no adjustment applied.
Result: 30 V
